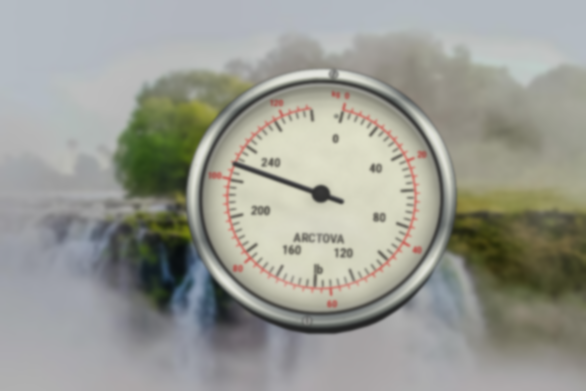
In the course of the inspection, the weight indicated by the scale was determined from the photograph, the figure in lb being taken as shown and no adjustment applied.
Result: 228 lb
